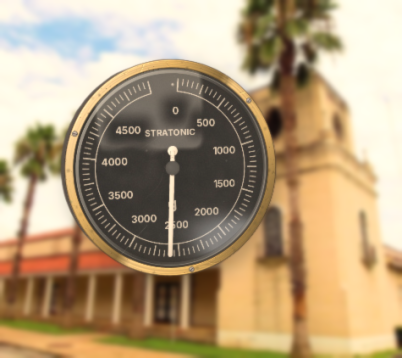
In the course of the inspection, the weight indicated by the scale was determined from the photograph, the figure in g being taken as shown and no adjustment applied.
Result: 2600 g
